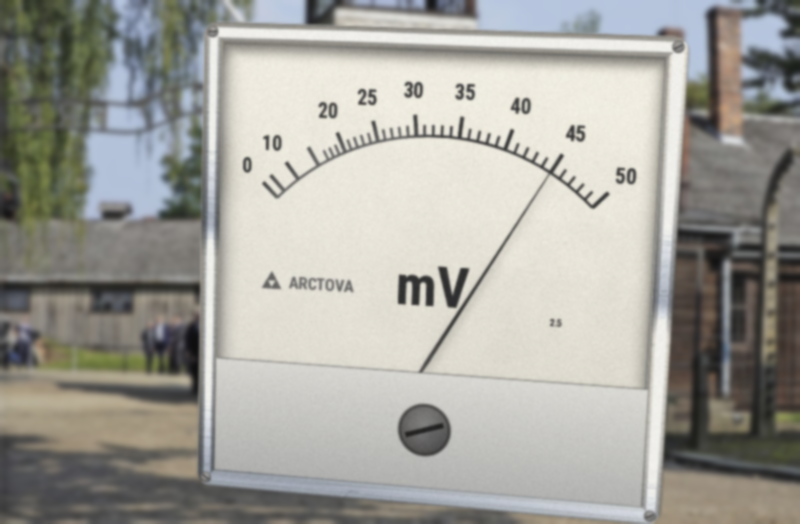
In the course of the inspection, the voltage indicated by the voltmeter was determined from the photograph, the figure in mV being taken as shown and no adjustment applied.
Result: 45 mV
